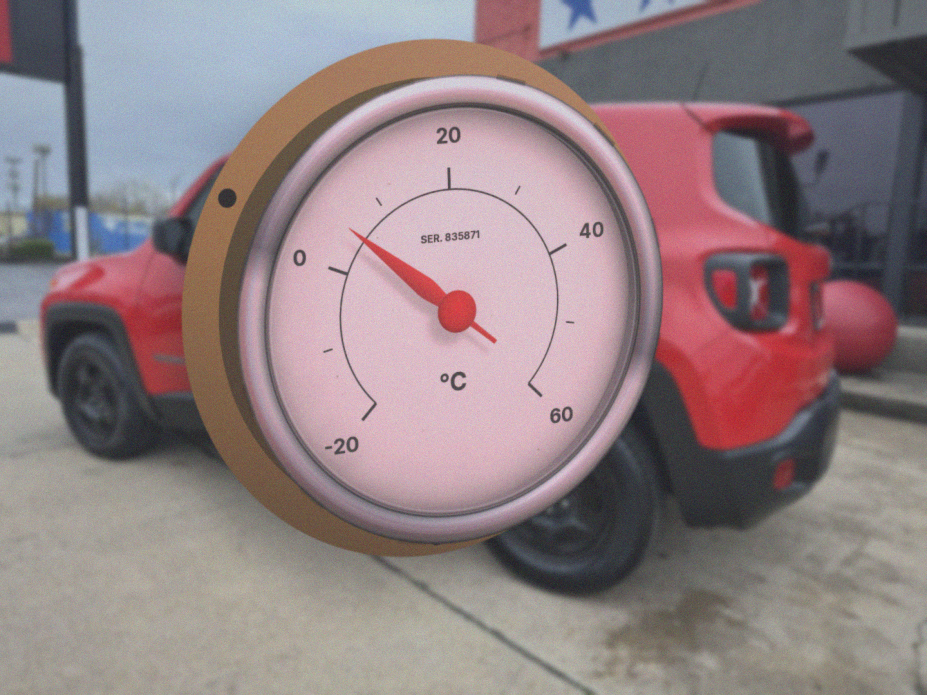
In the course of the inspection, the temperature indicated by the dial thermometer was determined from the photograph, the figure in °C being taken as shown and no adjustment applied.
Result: 5 °C
